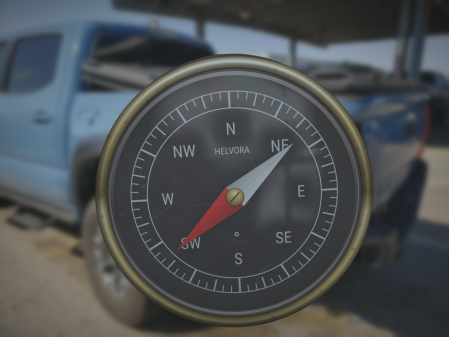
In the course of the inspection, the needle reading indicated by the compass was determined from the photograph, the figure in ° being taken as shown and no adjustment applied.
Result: 230 °
